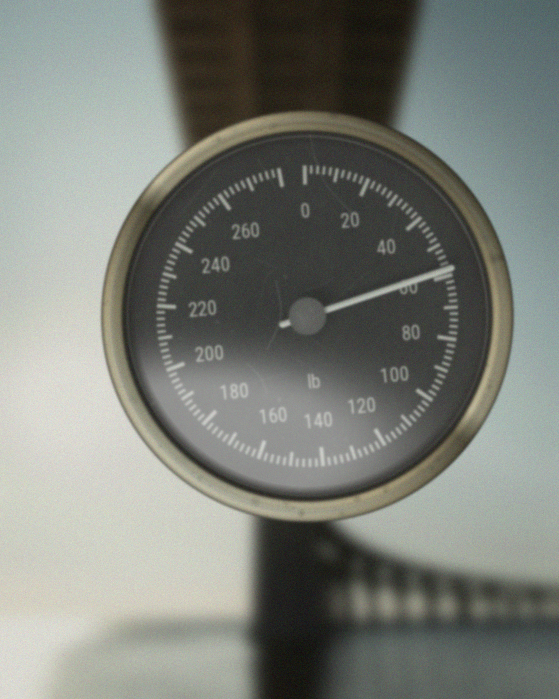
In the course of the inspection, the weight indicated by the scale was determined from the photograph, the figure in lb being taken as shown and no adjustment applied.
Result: 58 lb
